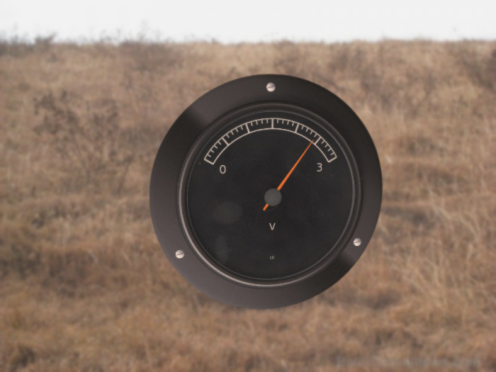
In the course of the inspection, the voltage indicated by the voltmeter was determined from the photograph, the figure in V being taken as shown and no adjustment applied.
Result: 2.4 V
